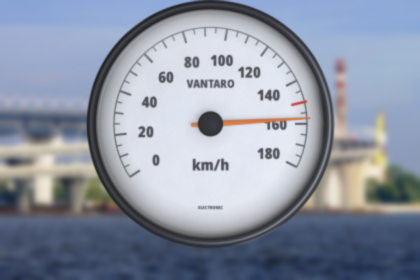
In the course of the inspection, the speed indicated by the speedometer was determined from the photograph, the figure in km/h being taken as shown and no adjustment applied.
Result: 157.5 km/h
